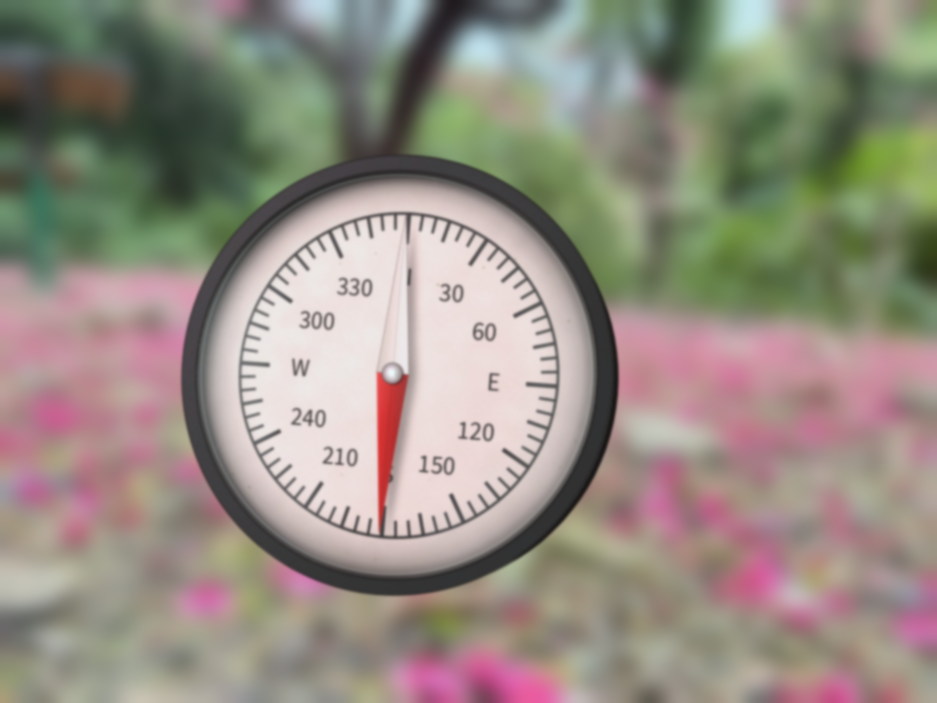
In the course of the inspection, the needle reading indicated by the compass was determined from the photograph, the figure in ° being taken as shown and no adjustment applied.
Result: 180 °
